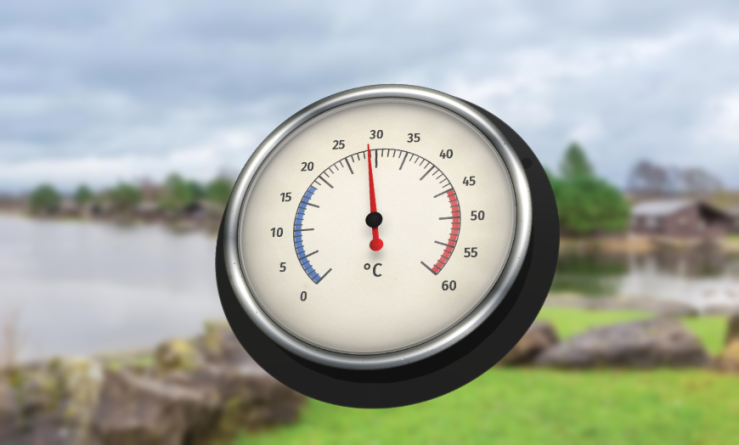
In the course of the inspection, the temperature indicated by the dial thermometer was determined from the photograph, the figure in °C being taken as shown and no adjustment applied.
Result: 29 °C
